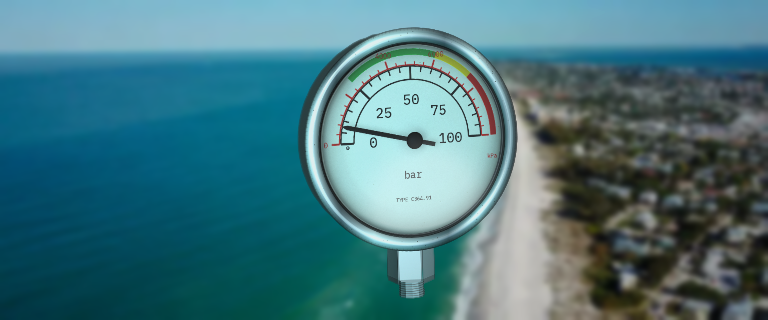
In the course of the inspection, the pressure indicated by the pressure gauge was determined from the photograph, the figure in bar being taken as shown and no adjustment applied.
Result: 7.5 bar
